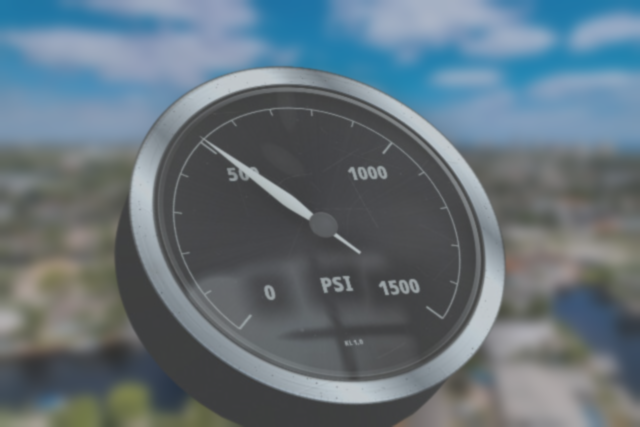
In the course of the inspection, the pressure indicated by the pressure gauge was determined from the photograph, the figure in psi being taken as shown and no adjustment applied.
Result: 500 psi
